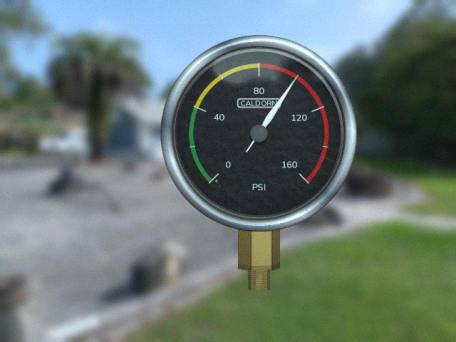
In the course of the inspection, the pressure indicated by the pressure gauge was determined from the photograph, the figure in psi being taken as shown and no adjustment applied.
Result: 100 psi
